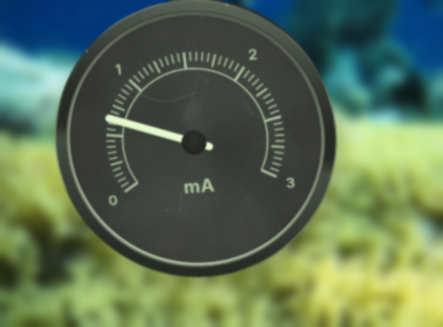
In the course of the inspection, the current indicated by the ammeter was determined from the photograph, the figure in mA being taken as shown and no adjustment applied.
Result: 0.65 mA
